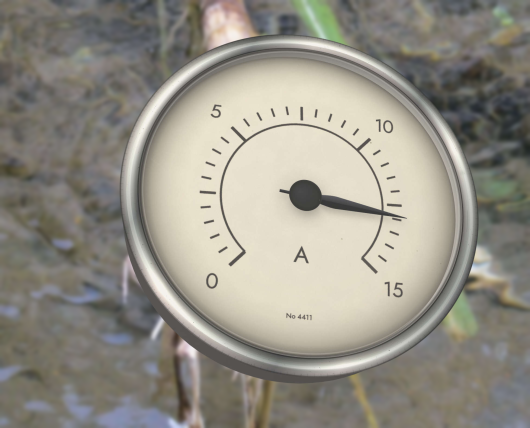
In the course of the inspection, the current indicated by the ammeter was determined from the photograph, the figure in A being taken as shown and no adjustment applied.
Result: 13 A
